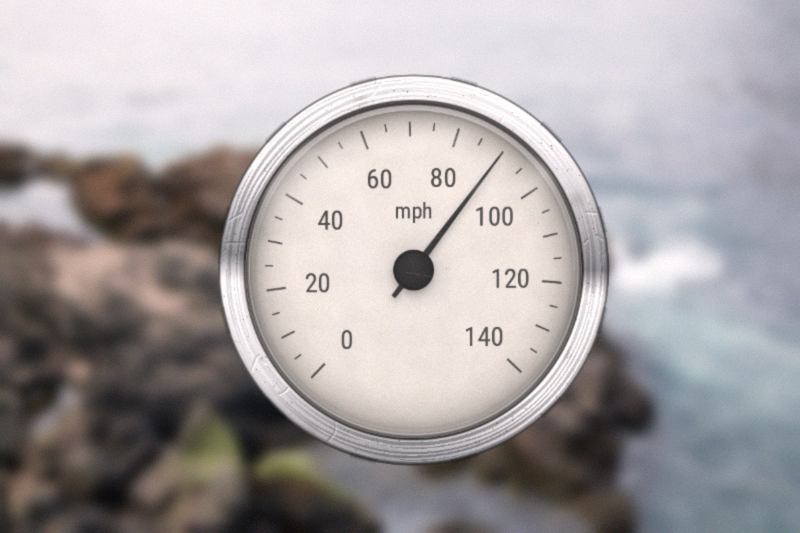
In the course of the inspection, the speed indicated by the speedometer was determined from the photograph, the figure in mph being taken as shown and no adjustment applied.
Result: 90 mph
